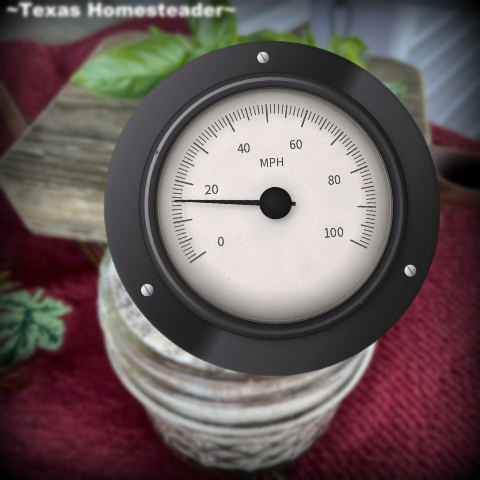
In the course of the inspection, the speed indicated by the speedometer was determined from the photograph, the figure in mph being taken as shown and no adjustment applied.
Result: 15 mph
